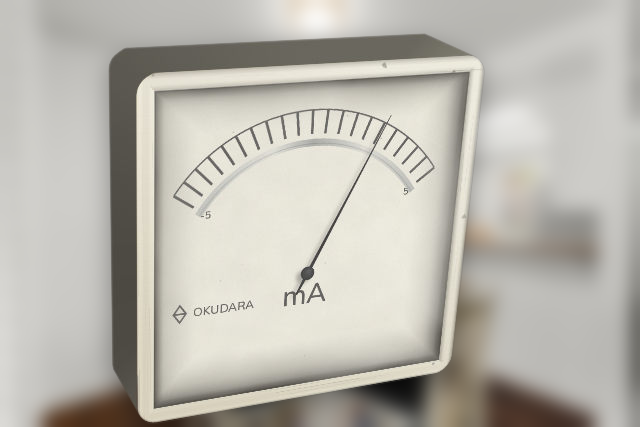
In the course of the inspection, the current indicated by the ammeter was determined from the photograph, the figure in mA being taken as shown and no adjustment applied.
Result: 2.5 mA
